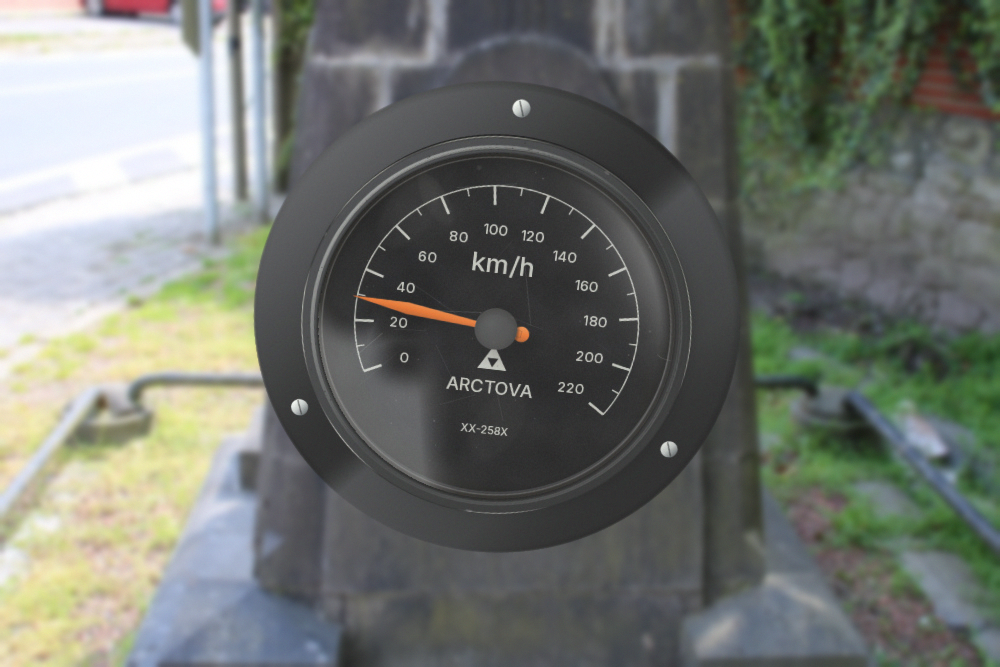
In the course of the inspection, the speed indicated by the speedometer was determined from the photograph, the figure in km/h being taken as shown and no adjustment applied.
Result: 30 km/h
